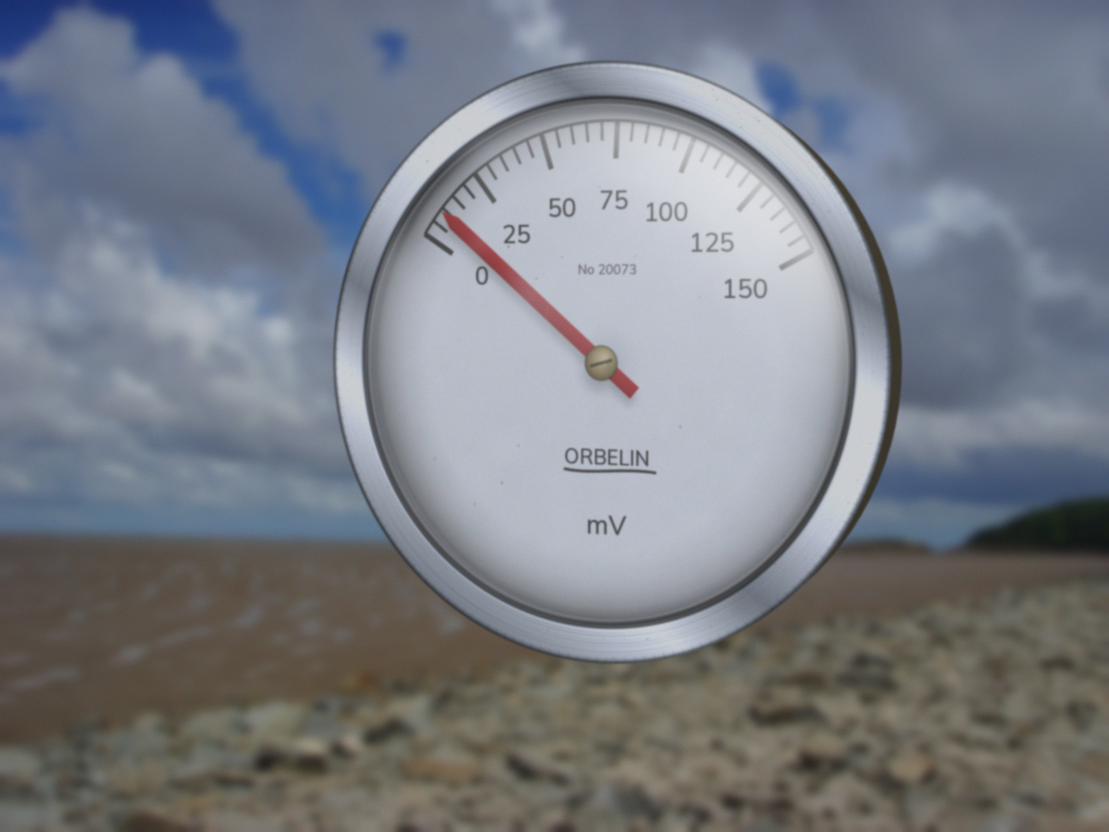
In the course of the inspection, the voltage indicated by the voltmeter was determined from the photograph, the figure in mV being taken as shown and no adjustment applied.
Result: 10 mV
